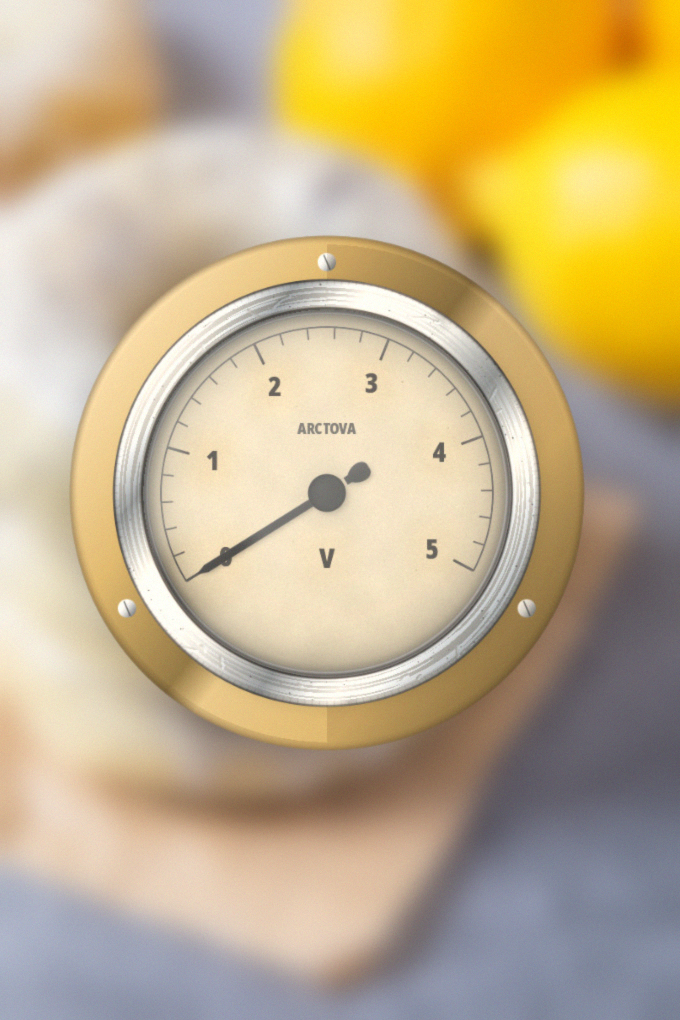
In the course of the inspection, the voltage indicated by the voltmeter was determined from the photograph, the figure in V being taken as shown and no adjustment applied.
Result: 0 V
